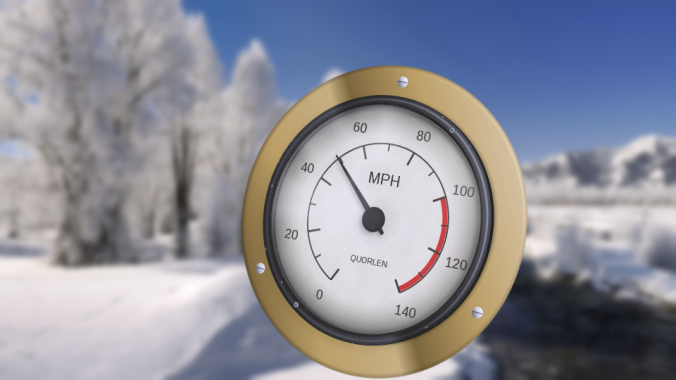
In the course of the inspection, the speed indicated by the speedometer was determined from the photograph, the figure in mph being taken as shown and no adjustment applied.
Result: 50 mph
